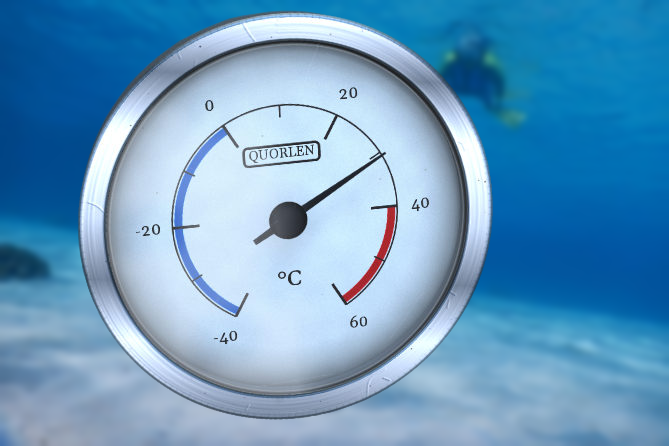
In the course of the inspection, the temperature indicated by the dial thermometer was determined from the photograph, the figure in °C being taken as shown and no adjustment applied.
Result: 30 °C
